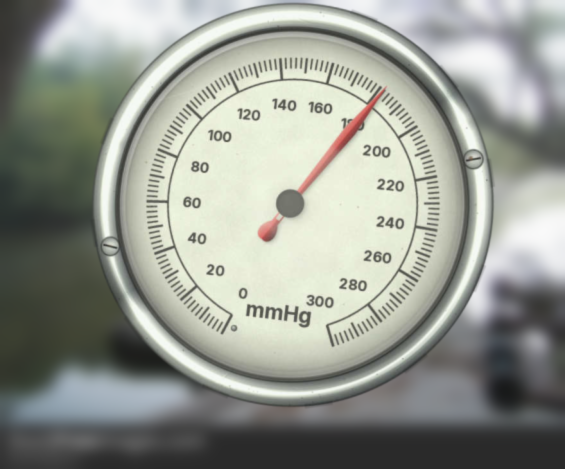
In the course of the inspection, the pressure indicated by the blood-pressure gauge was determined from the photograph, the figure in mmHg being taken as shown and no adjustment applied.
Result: 182 mmHg
